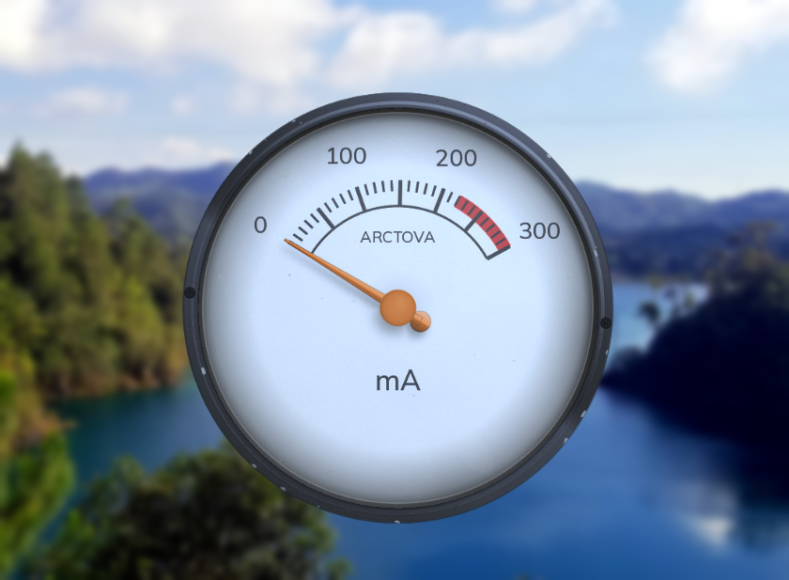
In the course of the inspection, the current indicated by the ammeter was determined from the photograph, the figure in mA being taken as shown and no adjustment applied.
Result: 0 mA
